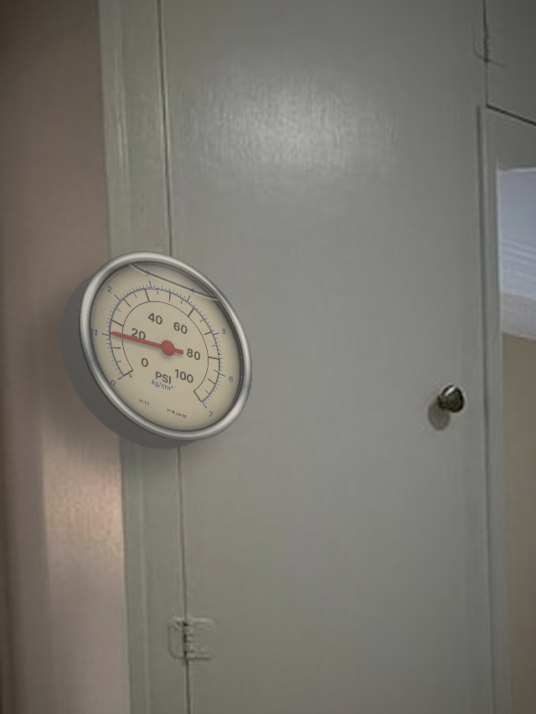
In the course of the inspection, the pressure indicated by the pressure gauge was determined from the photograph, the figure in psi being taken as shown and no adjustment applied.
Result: 15 psi
